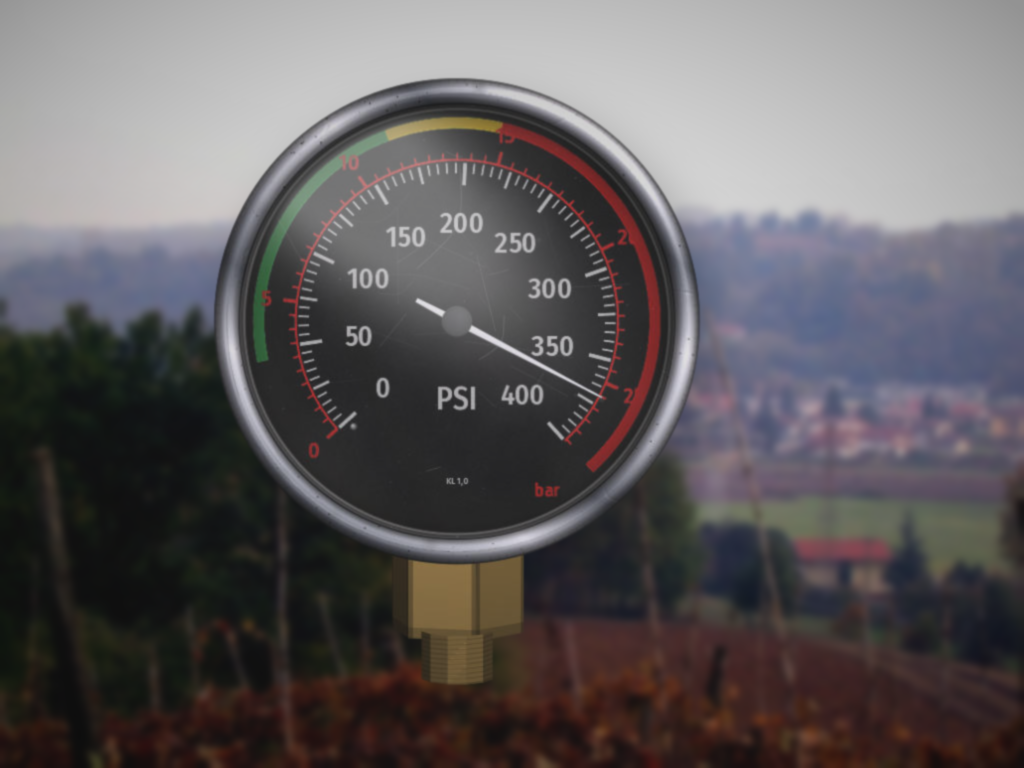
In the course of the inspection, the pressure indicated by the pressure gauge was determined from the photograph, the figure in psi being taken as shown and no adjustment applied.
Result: 370 psi
